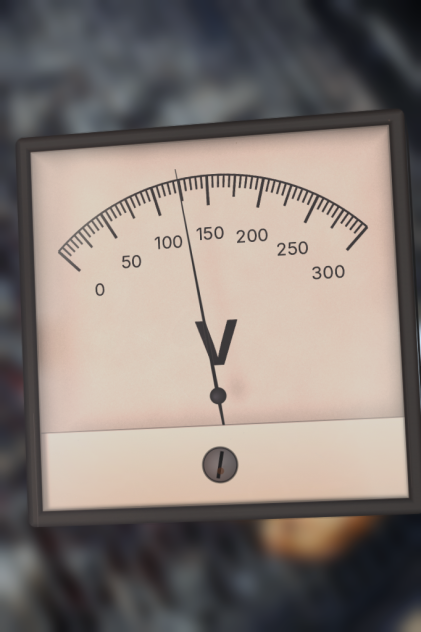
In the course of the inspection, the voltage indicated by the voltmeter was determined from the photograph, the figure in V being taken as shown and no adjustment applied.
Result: 125 V
